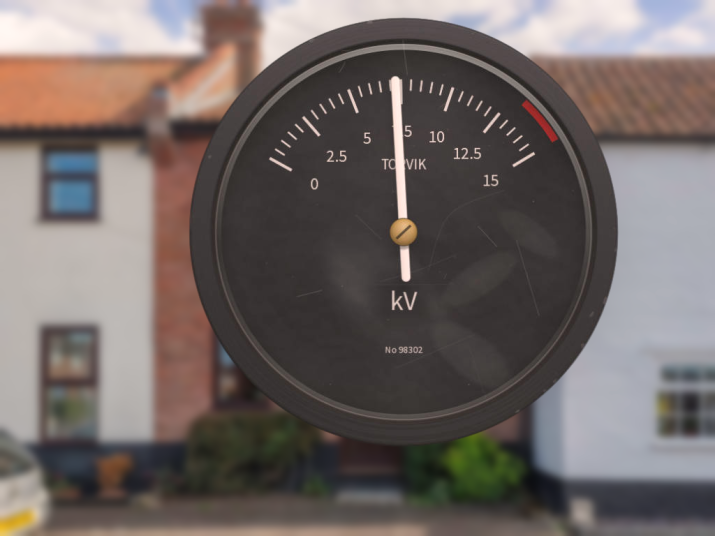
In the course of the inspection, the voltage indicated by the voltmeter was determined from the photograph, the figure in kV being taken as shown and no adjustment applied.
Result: 7.25 kV
